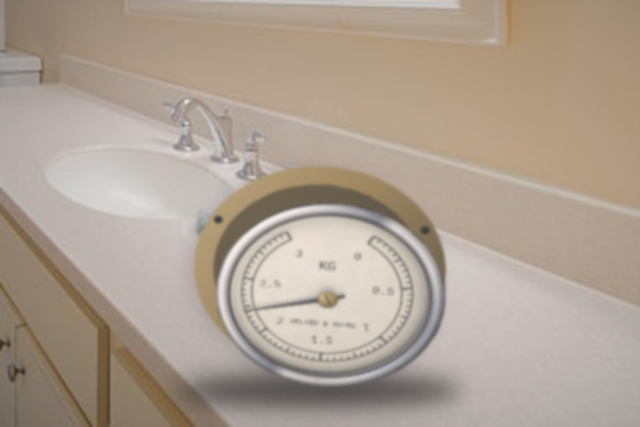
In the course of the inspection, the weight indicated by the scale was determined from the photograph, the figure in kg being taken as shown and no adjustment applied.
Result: 2.25 kg
